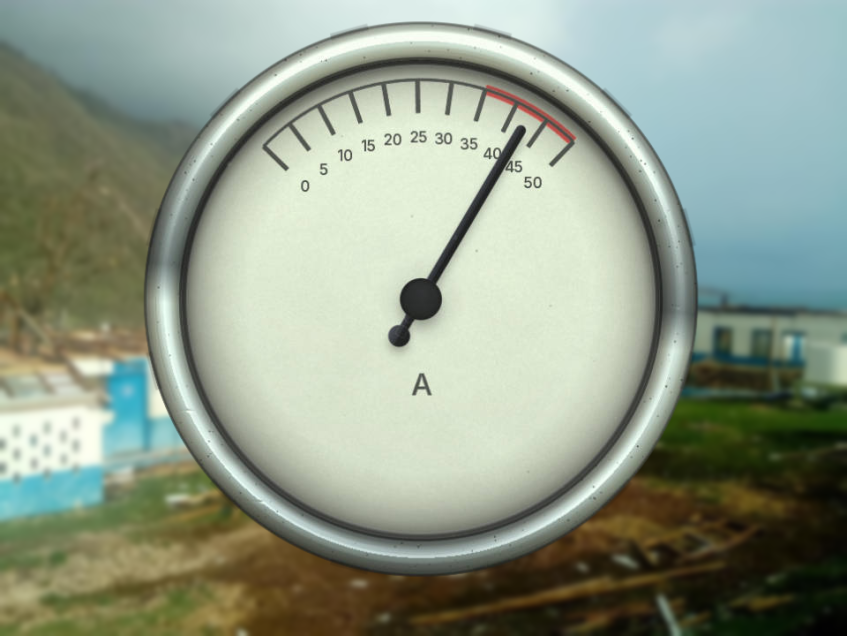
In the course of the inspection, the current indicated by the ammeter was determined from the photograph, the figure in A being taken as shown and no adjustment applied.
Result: 42.5 A
